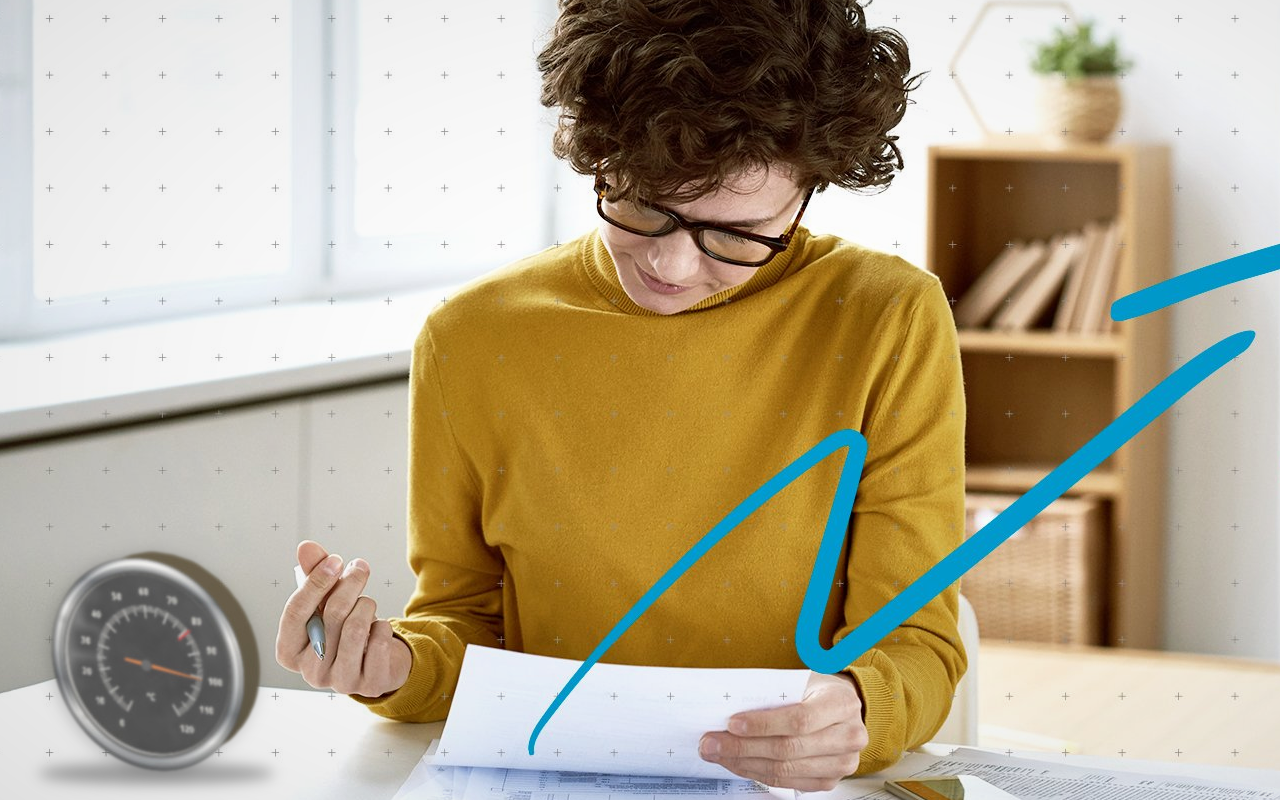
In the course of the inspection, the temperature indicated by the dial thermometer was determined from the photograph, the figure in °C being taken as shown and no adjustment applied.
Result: 100 °C
